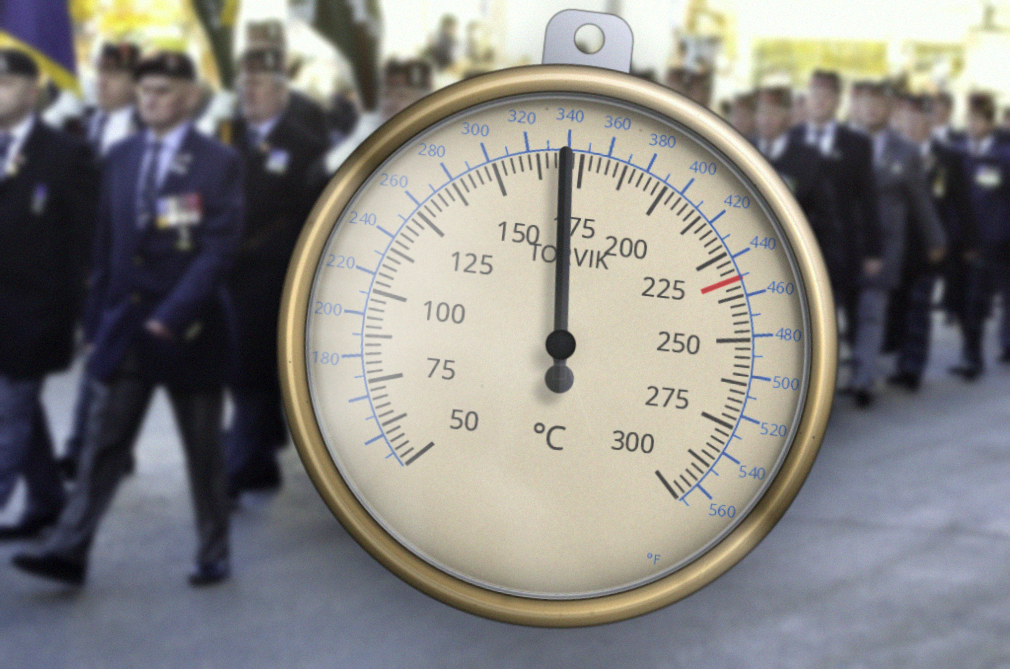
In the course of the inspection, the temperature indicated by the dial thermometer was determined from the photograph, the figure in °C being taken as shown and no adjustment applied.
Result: 170 °C
